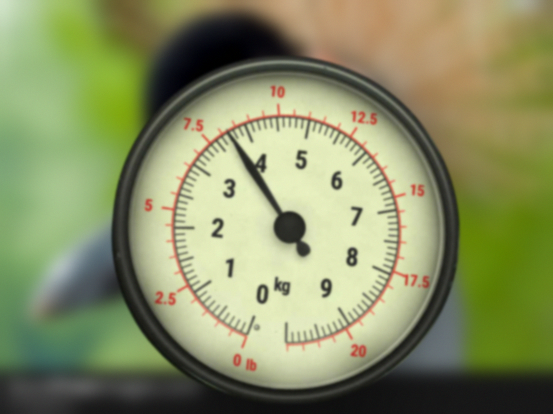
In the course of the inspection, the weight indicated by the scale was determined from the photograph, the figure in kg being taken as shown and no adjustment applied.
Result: 3.7 kg
